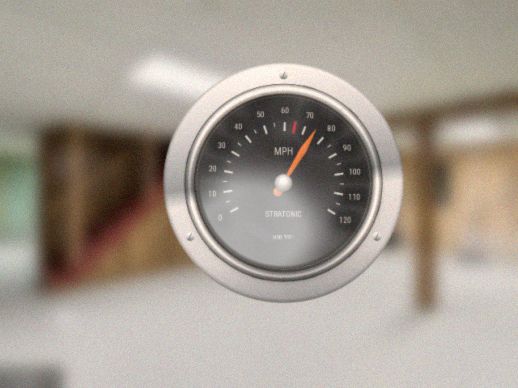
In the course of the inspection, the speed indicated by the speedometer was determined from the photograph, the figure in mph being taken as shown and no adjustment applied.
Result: 75 mph
